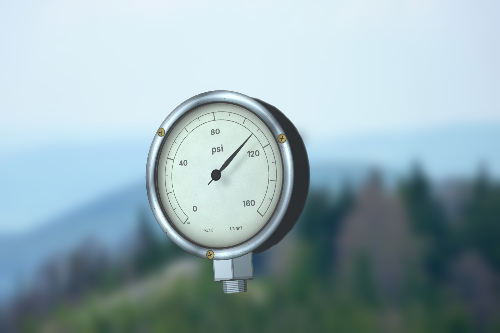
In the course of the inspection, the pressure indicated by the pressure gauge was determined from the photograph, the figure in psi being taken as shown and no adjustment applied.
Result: 110 psi
